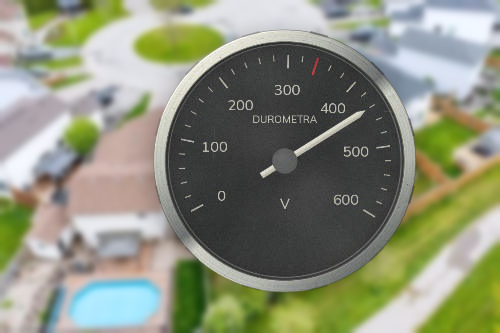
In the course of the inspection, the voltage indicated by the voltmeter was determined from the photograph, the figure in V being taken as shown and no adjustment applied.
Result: 440 V
